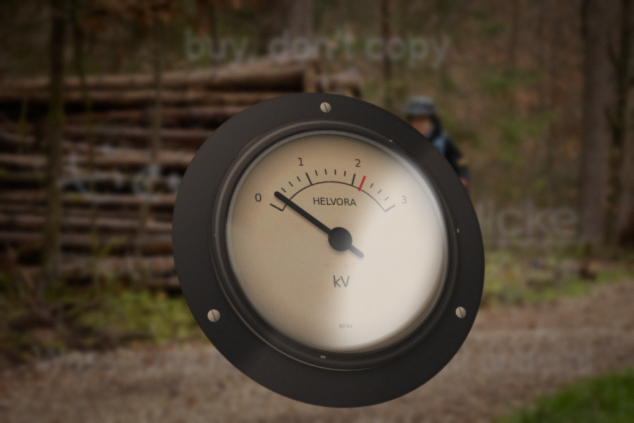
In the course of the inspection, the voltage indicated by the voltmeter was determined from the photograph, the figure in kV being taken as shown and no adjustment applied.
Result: 0.2 kV
